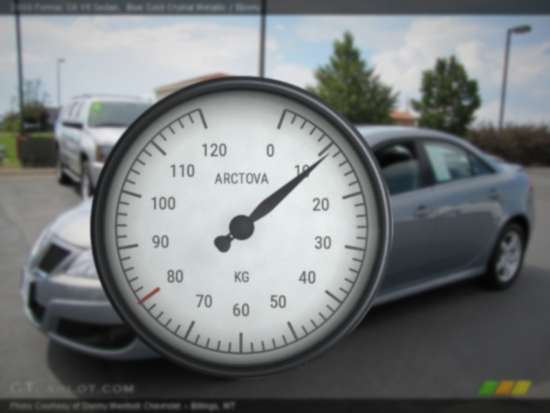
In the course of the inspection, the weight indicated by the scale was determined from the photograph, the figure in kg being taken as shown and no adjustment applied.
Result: 11 kg
